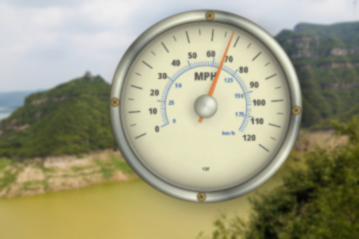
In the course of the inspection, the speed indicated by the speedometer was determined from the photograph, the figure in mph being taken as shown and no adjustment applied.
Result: 67.5 mph
